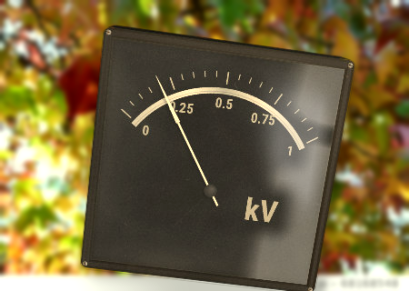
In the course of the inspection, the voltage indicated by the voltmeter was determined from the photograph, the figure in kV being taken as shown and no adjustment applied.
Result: 0.2 kV
